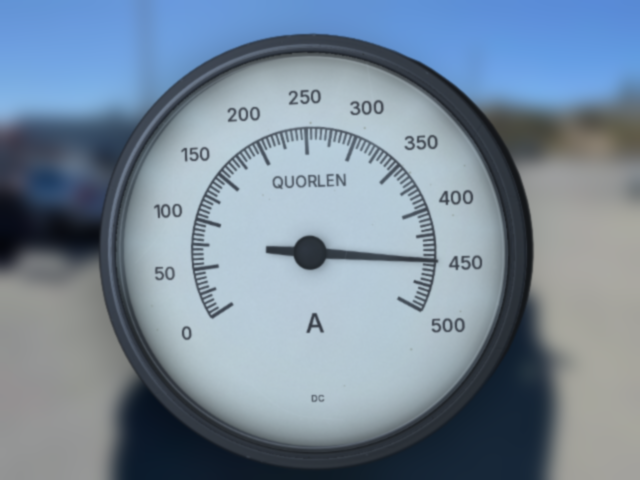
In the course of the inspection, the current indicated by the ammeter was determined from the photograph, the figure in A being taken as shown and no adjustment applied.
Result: 450 A
